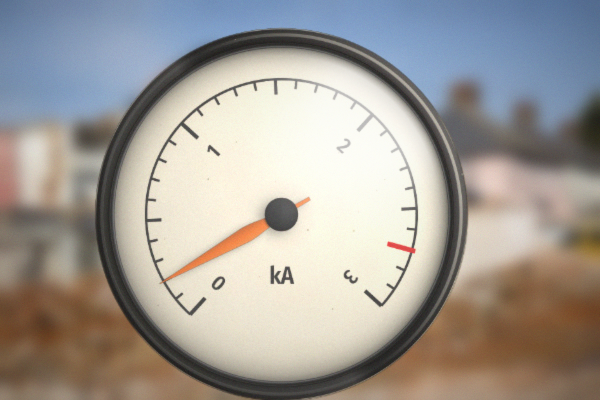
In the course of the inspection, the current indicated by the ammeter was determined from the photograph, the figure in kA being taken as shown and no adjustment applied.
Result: 0.2 kA
